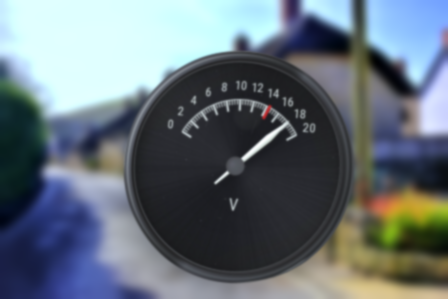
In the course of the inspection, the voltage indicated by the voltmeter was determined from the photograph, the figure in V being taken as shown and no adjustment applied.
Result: 18 V
